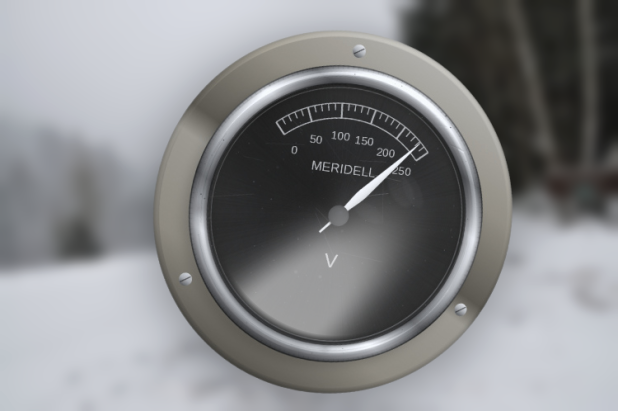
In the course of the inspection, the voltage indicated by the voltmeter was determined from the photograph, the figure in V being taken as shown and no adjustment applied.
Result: 230 V
